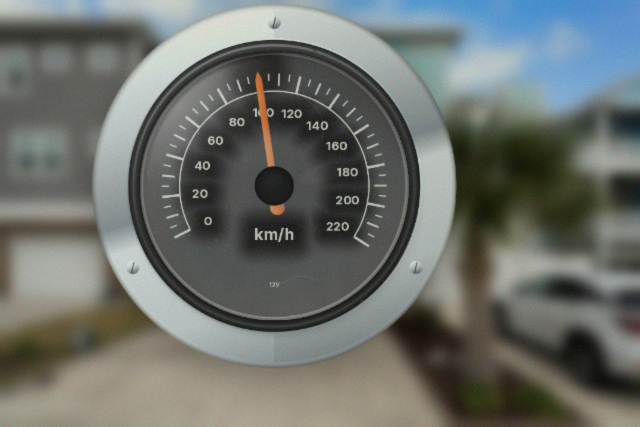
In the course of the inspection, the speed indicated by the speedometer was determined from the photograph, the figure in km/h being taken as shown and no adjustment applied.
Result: 100 km/h
